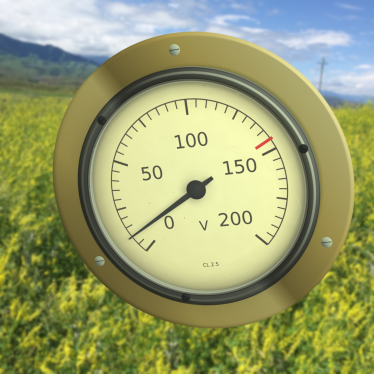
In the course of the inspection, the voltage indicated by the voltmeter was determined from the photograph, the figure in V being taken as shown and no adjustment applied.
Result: 10 V
